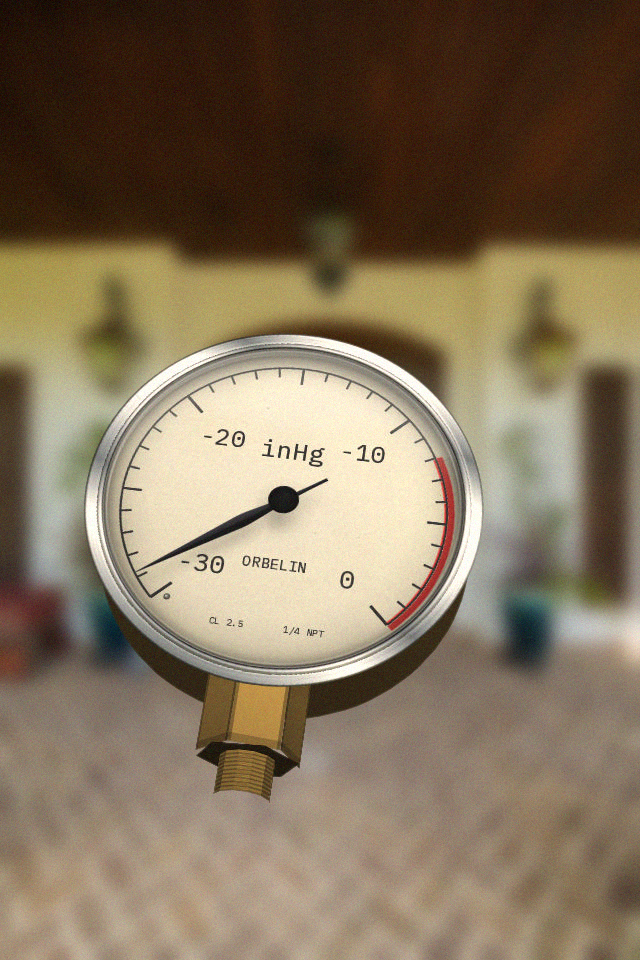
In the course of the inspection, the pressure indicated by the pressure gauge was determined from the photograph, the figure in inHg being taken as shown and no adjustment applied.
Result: -29 inHg
